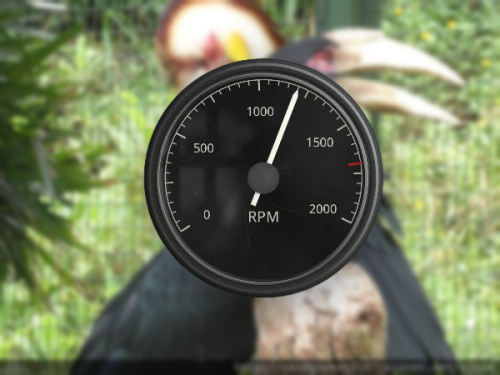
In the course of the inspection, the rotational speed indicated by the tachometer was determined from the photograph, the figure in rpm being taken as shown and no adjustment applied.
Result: 1200 rpm
